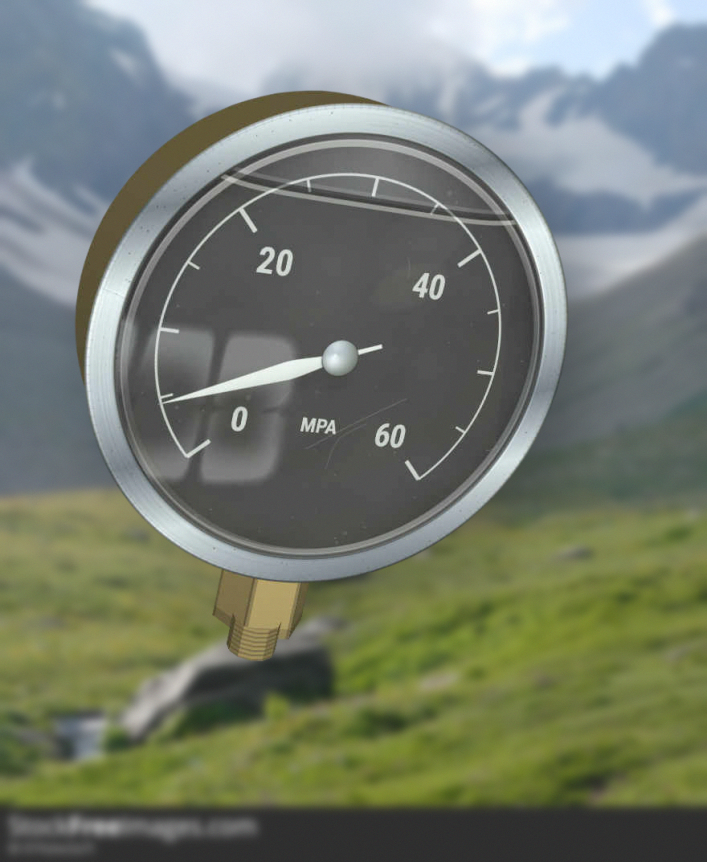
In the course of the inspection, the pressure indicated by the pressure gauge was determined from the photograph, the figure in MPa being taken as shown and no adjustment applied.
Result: 5 MPa
